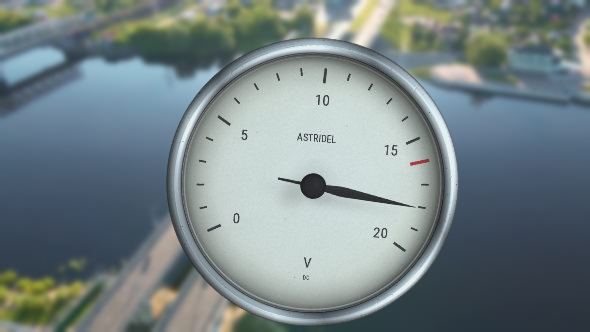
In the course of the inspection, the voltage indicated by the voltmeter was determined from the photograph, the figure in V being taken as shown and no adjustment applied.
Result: 18 V
